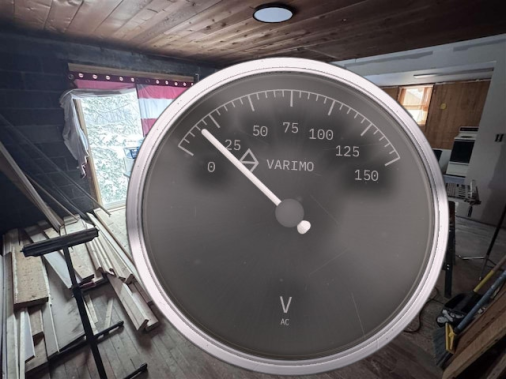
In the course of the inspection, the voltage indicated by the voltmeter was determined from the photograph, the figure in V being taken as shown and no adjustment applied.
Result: 15 V
